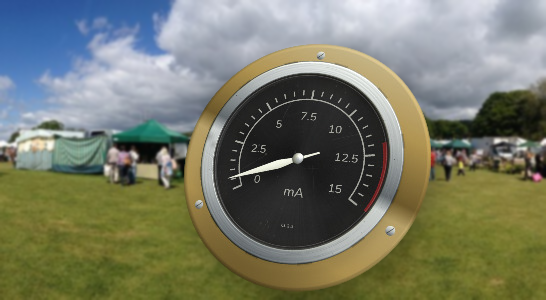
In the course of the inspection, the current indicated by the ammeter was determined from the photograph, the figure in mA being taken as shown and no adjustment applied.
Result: 0.5 mA
